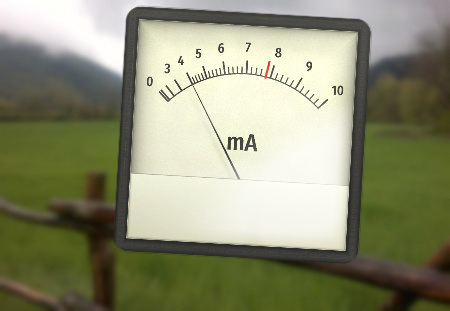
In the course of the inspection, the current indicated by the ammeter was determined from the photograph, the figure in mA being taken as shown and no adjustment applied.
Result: 4 mA
